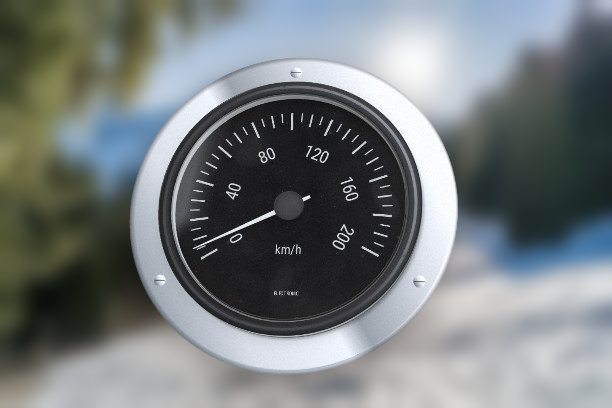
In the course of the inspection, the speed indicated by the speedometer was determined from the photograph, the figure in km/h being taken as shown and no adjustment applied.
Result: 5 km/h
